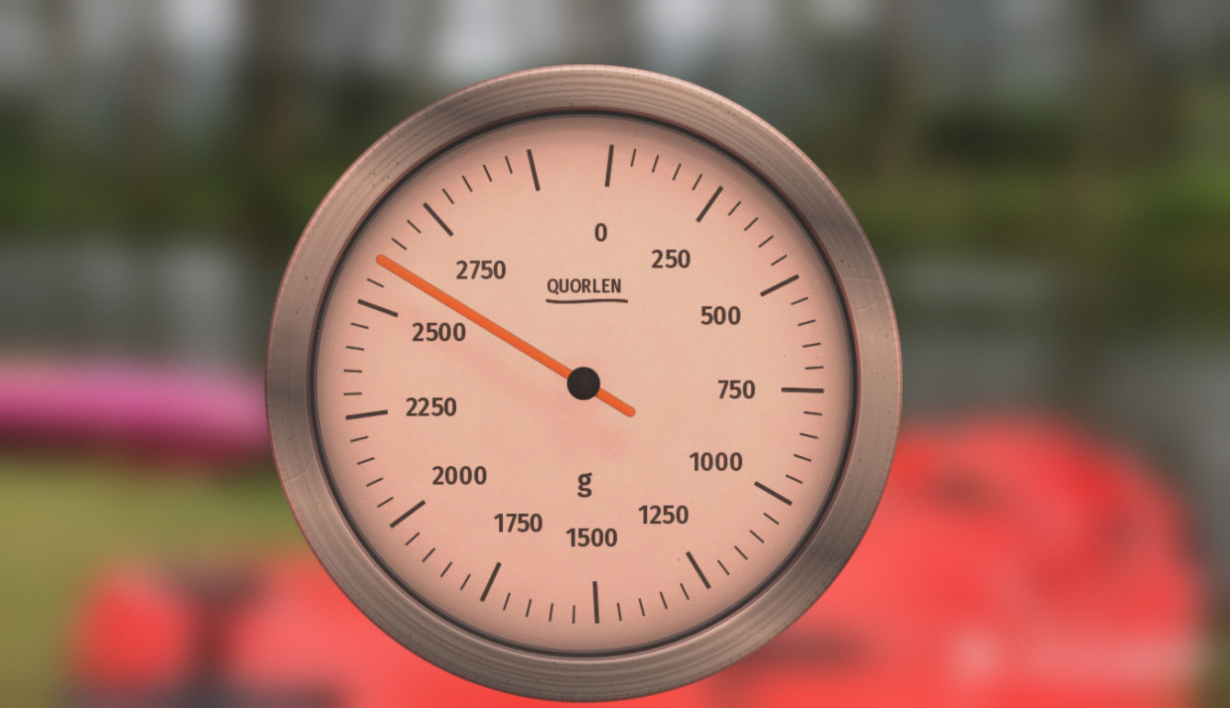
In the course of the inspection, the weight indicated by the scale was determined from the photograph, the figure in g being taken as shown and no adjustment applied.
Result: 2600 g
